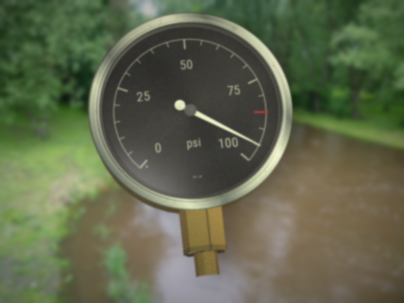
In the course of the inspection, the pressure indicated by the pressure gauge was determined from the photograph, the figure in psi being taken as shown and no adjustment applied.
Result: 95 psi
